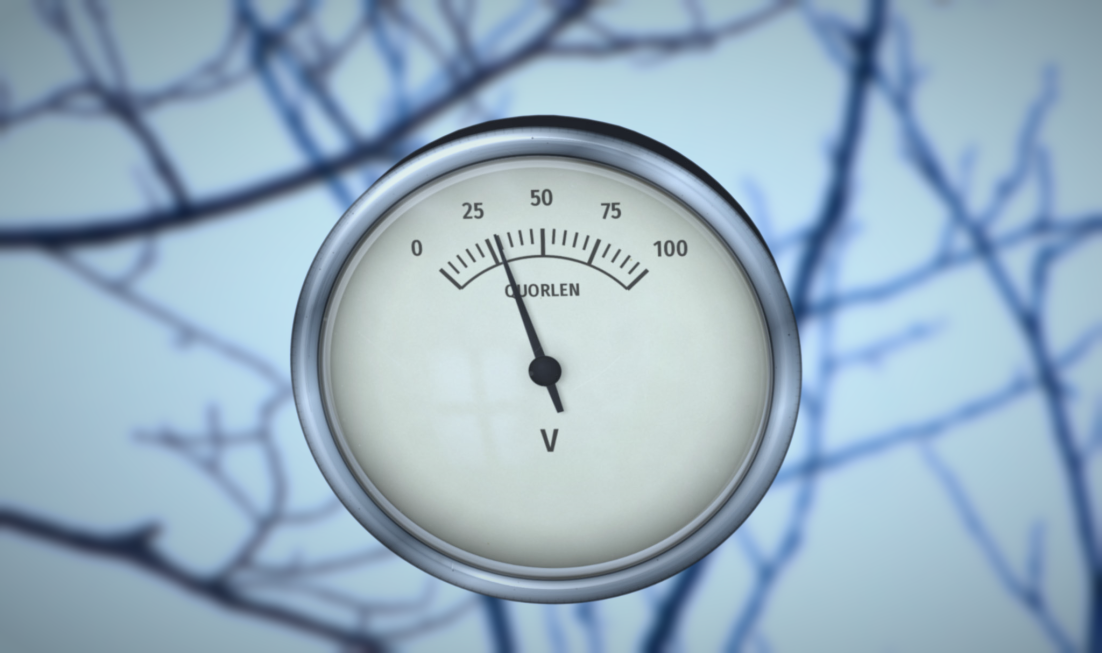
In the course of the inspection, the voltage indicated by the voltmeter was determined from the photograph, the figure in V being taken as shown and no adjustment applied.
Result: 30 V
